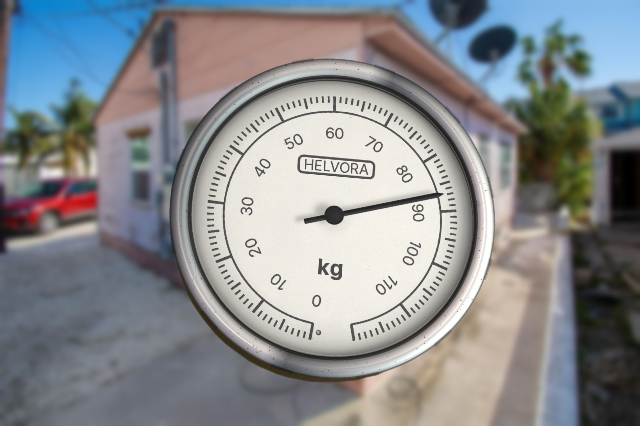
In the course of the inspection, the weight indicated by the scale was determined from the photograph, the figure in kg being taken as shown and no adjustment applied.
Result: 87 kg
